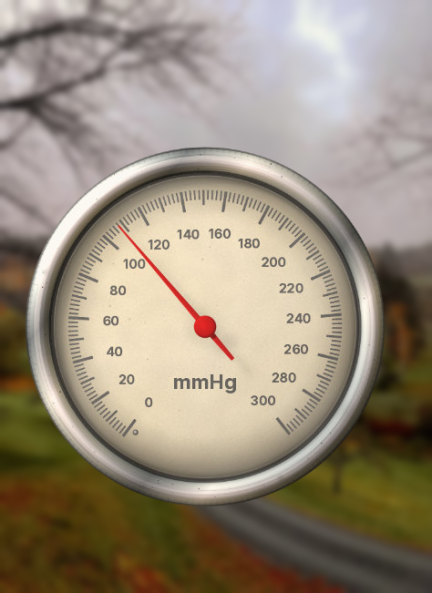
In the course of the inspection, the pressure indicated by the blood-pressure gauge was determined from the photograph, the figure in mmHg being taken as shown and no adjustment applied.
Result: 108 mmHg
